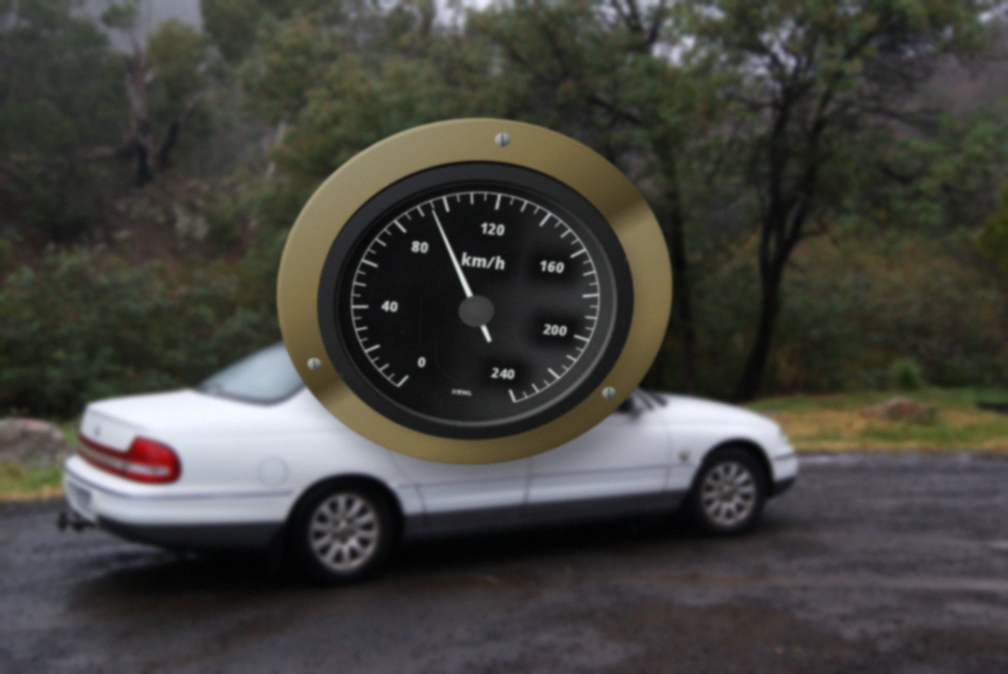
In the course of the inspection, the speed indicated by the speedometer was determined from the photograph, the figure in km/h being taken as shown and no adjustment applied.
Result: 95 km/h
